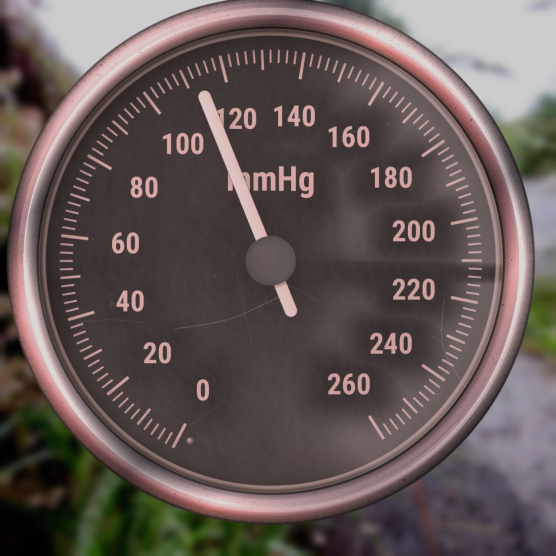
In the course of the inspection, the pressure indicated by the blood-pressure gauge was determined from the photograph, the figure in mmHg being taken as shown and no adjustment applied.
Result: 113 mmHg
